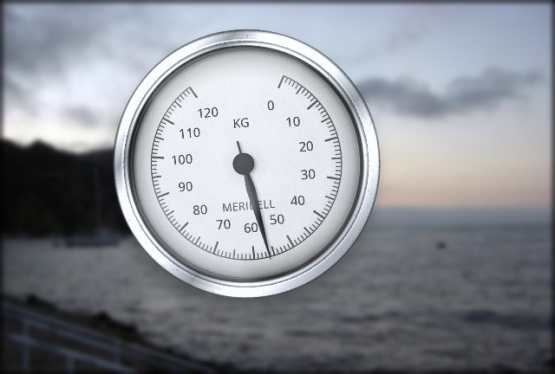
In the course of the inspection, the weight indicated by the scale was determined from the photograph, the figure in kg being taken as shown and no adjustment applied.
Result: 56 kg
